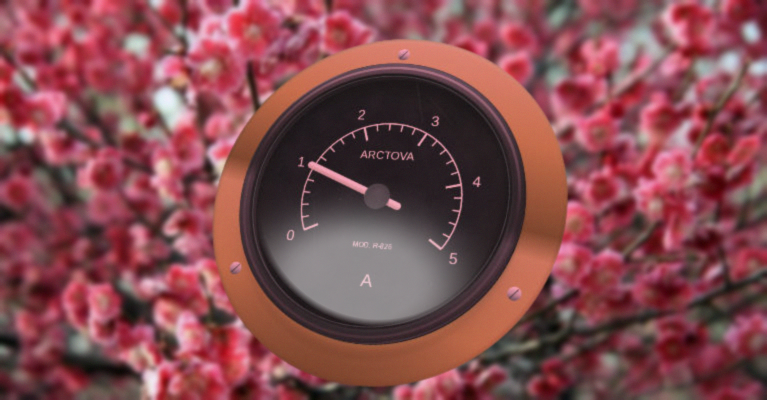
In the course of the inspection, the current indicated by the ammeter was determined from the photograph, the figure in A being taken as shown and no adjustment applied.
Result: 1 A
